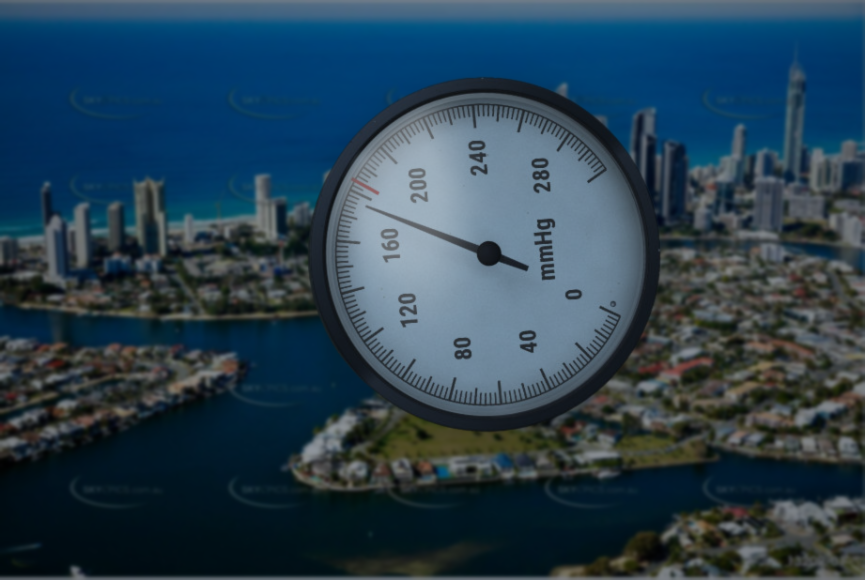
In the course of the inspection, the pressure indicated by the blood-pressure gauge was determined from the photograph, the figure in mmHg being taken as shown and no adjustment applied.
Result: 176 mmHg
